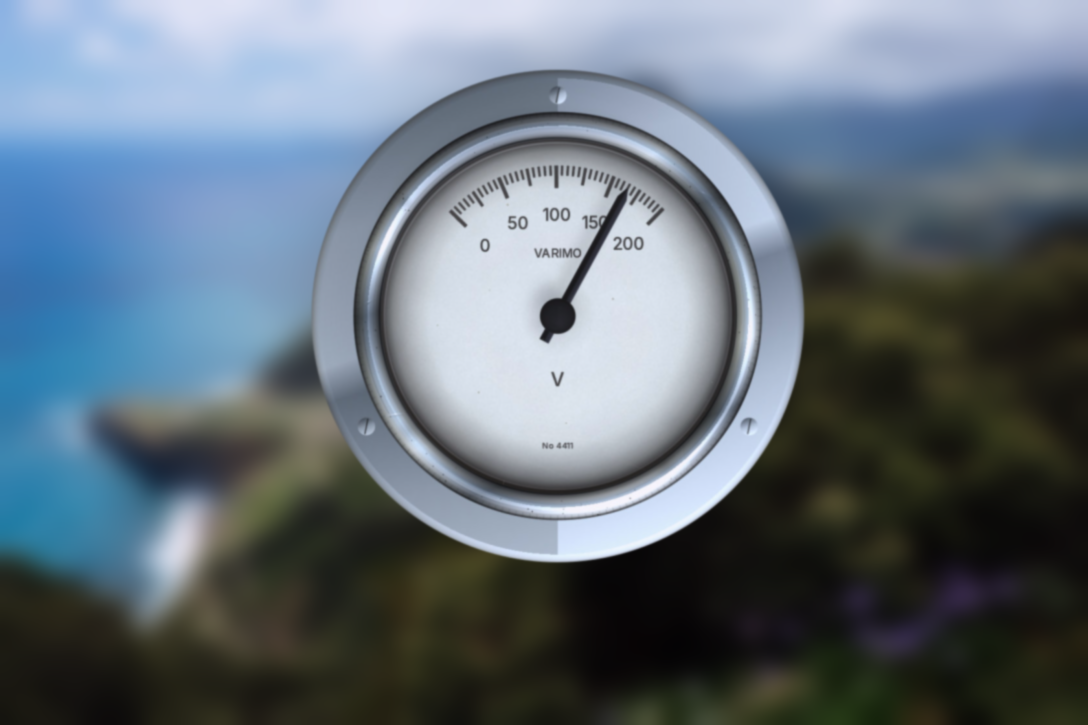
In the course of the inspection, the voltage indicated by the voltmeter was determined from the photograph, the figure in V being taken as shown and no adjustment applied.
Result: 165 V
